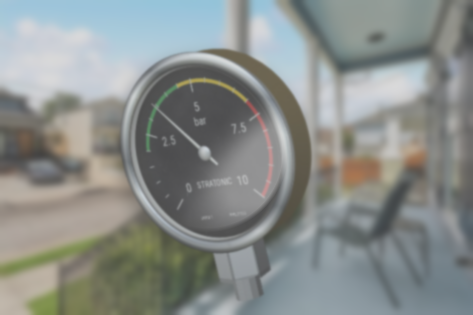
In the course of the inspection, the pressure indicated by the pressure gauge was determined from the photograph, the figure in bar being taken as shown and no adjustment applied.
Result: 3.5 bar
